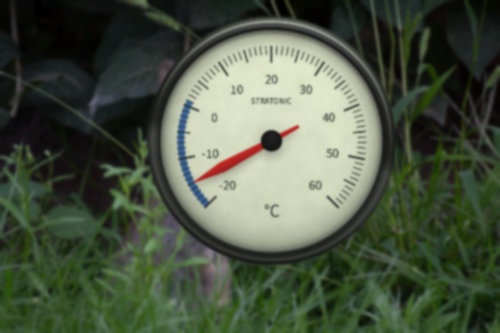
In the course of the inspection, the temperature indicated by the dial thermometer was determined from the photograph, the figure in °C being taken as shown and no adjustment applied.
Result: -15 °C
